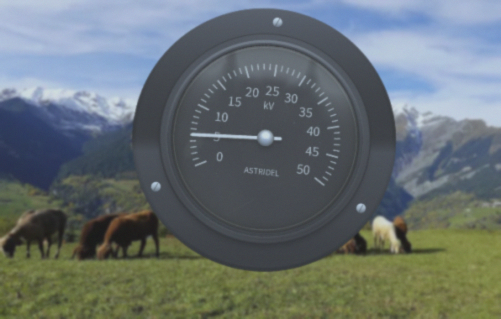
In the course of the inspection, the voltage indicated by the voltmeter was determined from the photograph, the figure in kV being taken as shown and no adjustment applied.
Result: 5 kV
